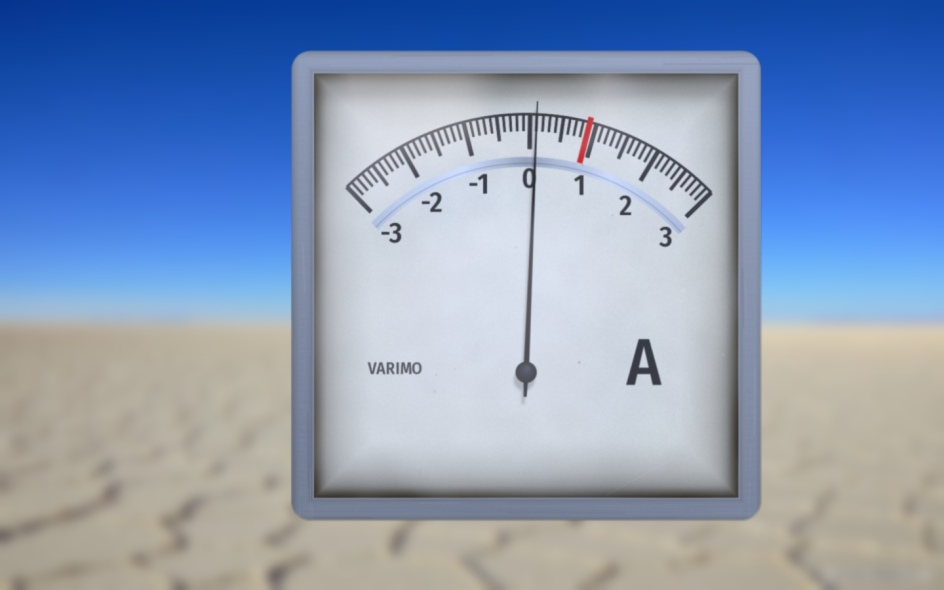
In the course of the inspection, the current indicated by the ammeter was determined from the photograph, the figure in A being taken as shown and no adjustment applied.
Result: 0.1 A
